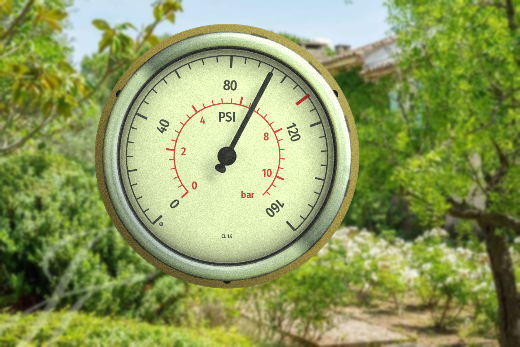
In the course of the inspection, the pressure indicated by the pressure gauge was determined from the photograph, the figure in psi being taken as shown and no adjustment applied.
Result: 95 psi
